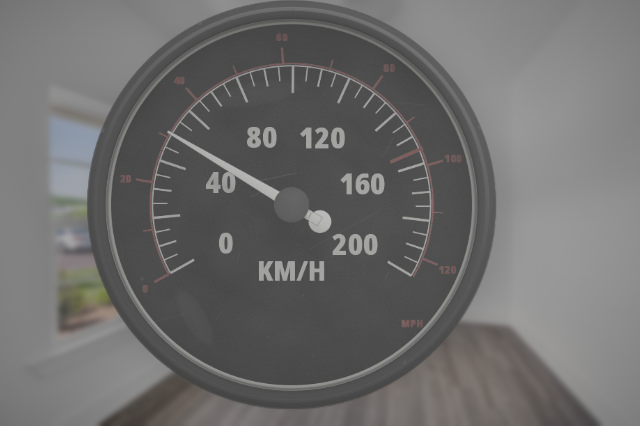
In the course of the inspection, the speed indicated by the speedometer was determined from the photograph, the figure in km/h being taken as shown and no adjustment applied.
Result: 50 km/h
